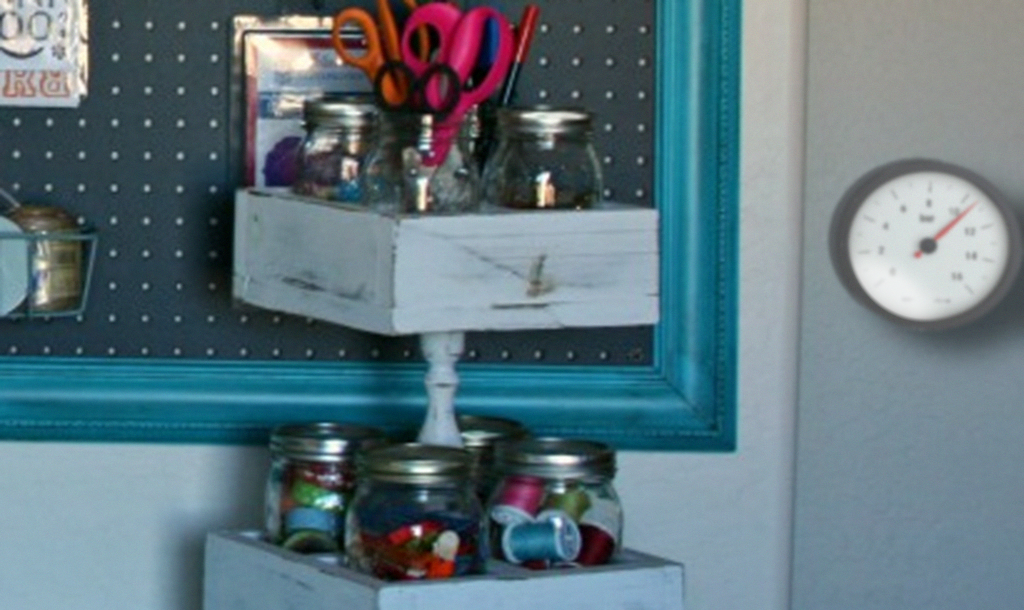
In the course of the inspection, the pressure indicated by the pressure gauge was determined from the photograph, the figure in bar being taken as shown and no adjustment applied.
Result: 10.5 bar
